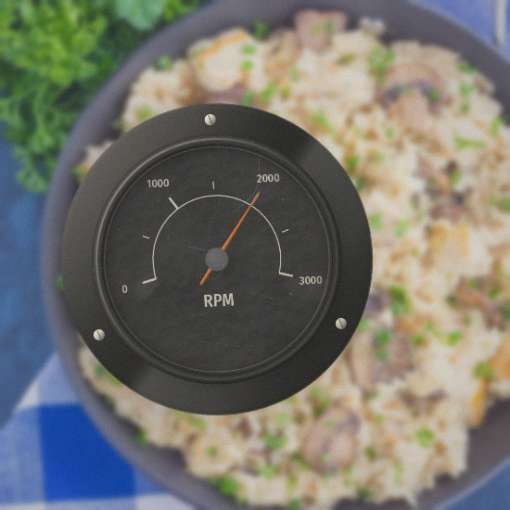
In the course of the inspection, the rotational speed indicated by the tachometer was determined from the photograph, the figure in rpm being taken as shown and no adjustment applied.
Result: 2000 rpm
